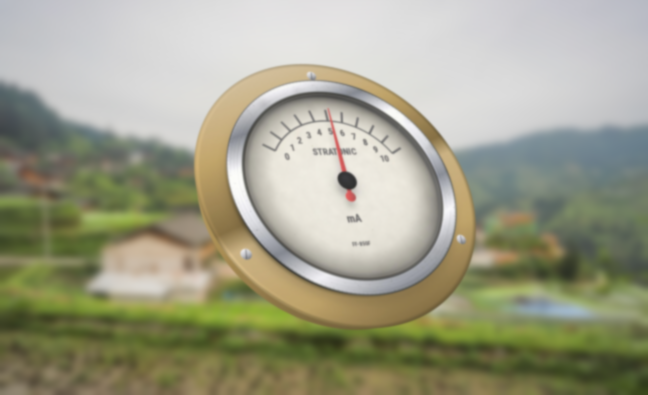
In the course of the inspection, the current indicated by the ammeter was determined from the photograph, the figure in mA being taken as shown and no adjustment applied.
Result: 5 mA
